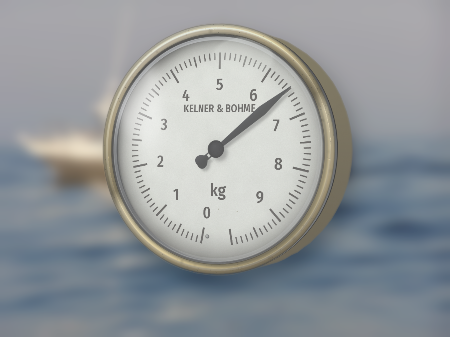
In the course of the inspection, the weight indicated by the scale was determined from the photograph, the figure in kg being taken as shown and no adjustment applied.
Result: 6.5 kg
